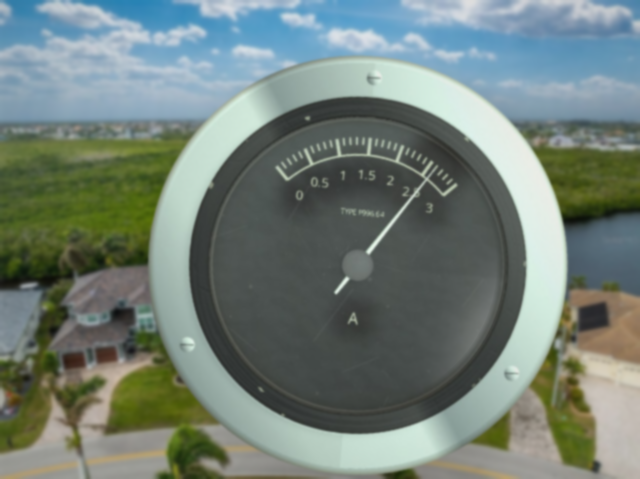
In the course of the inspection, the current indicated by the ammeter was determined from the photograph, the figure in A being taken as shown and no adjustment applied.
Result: 2.6 A
